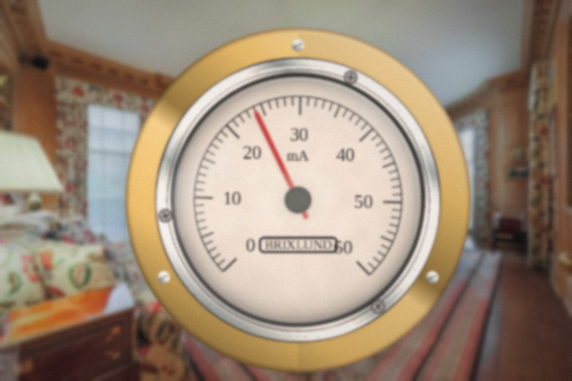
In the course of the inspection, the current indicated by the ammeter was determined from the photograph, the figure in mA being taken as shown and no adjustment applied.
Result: 24 mA
